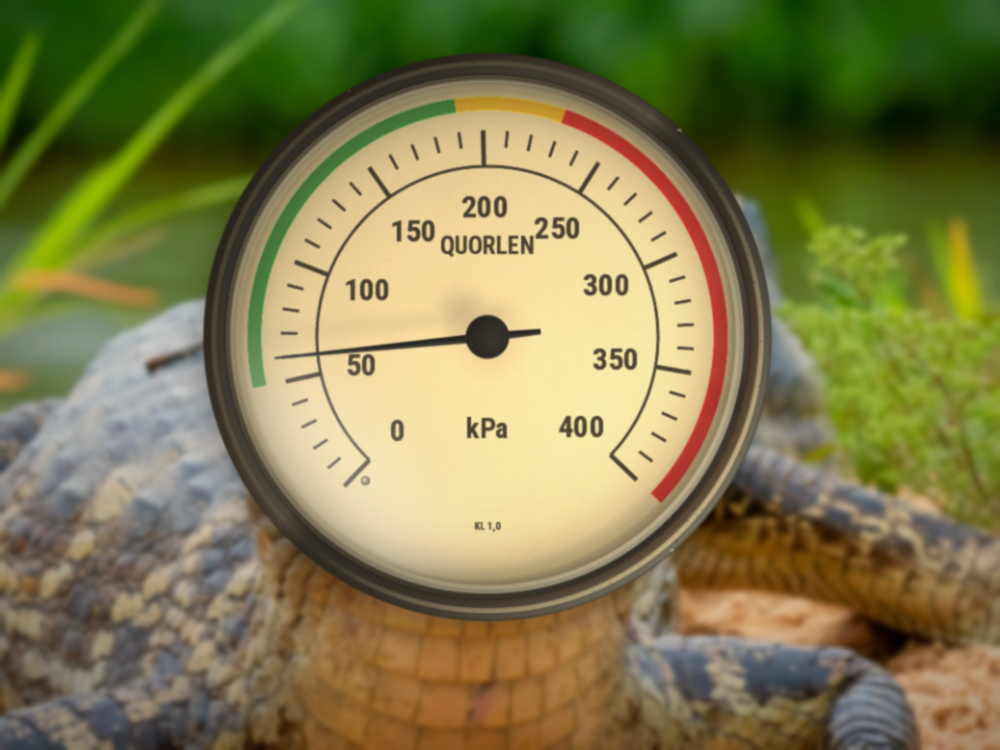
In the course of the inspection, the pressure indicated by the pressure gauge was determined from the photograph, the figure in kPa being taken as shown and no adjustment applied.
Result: 60 kPa
